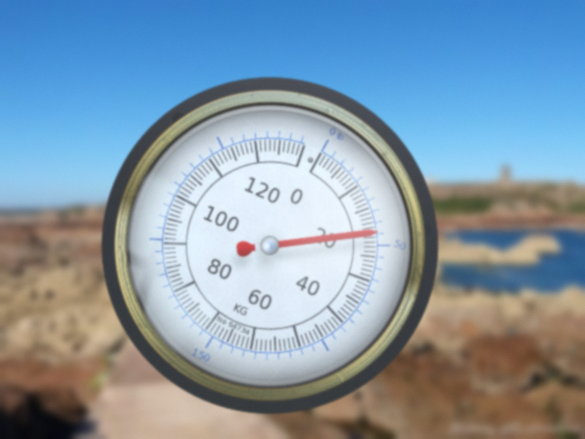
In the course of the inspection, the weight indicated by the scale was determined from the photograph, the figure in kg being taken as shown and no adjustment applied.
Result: 20 kg
